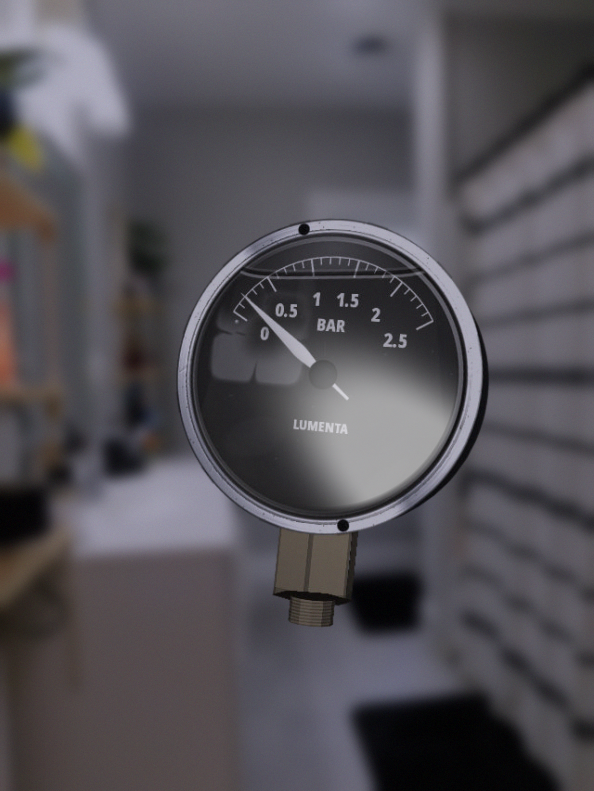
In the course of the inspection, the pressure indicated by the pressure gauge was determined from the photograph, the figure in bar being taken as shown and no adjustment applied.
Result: 0.2 bar
